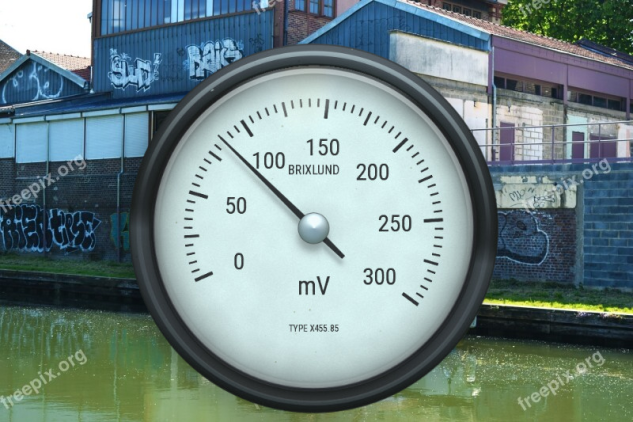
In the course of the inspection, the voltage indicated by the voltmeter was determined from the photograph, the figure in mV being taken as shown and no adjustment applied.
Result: 85 mV
